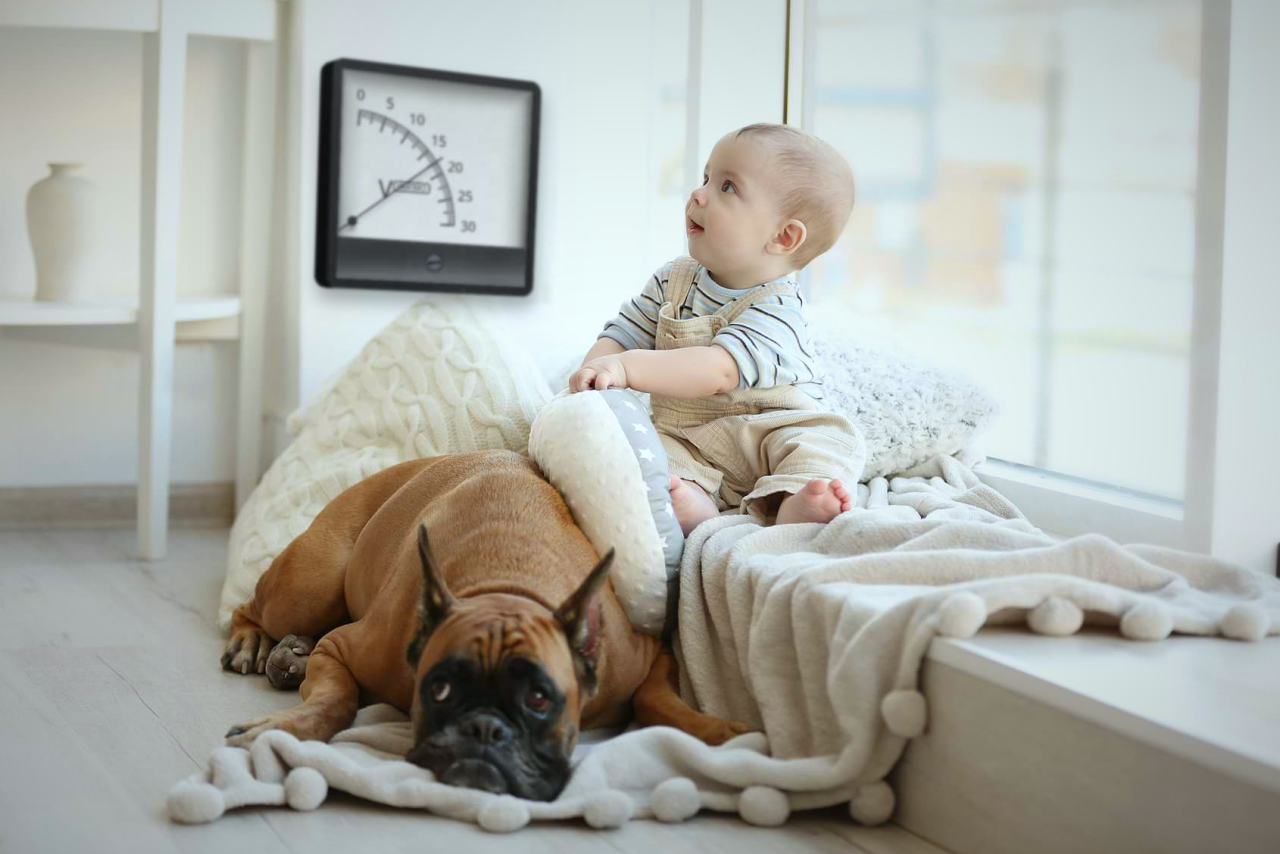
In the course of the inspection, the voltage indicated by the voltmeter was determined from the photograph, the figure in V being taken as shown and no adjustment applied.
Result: 17.5 V
